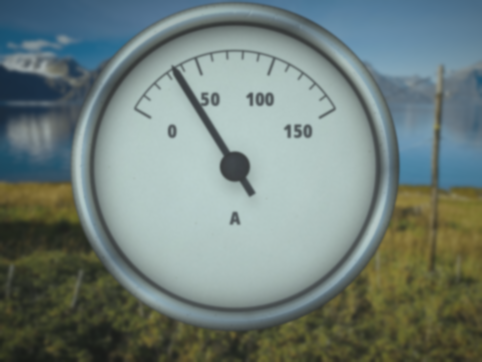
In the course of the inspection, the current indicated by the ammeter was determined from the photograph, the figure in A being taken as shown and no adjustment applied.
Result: 35 A
